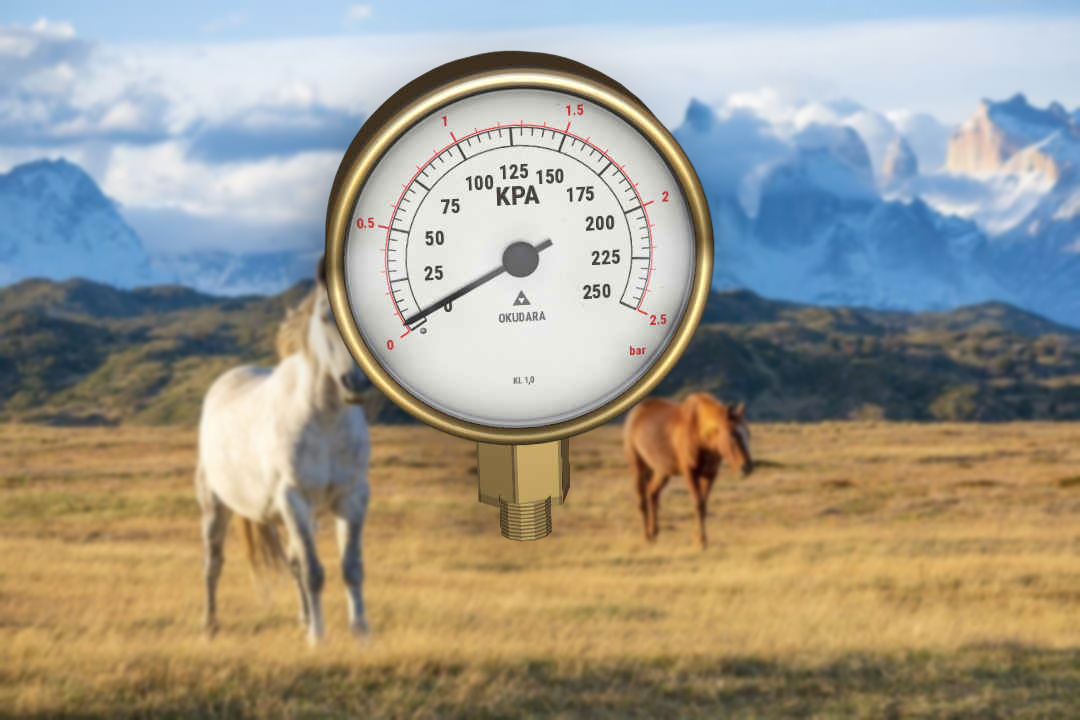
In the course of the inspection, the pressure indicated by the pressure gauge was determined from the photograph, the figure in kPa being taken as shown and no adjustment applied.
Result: 5 kPa
